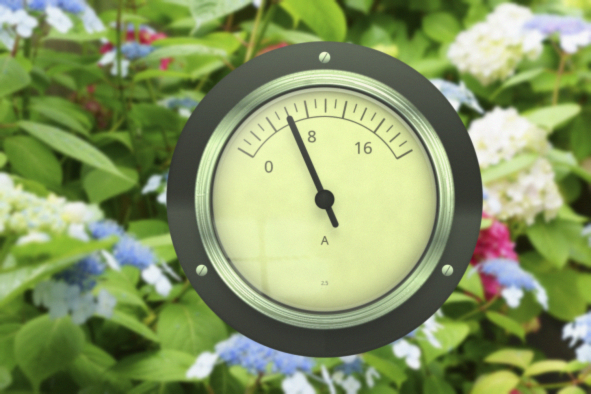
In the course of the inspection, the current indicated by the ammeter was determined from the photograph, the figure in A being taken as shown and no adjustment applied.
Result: 6 A
